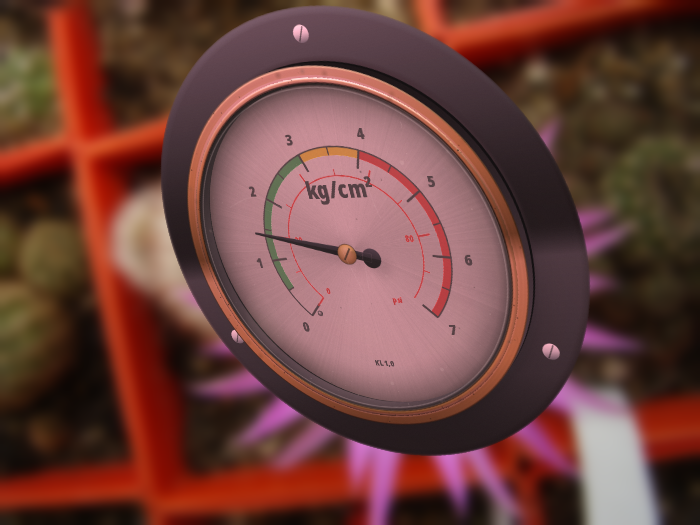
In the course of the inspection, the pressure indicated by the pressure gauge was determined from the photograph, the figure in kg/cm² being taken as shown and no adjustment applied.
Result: 1.5 kg/cm²
